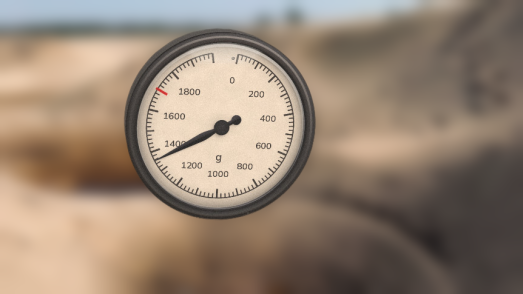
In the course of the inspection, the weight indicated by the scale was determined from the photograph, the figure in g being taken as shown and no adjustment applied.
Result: 1360 g
